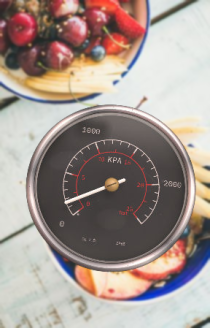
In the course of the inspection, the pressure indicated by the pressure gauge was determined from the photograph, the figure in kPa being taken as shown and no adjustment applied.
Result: 150 kPa
